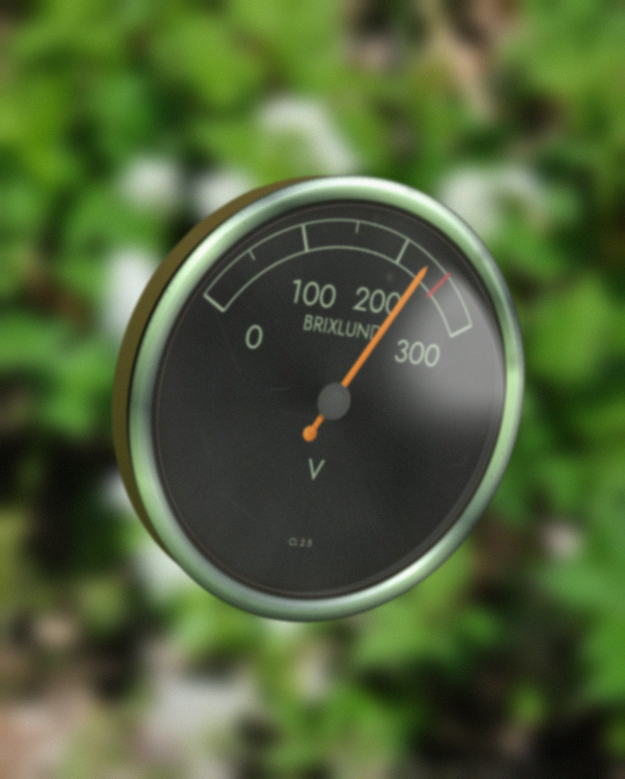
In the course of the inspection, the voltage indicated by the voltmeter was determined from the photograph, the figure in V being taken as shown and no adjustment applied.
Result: 225 V
